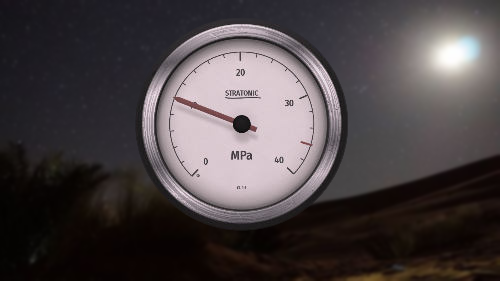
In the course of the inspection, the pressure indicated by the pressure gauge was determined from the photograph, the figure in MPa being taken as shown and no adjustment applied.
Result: 10 MPa
